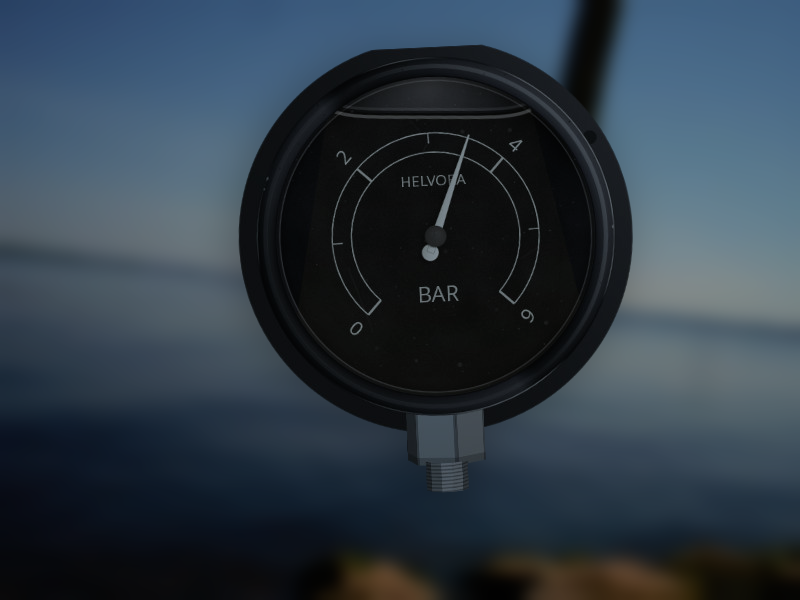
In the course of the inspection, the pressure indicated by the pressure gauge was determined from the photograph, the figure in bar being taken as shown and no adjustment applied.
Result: 3.5 bar
